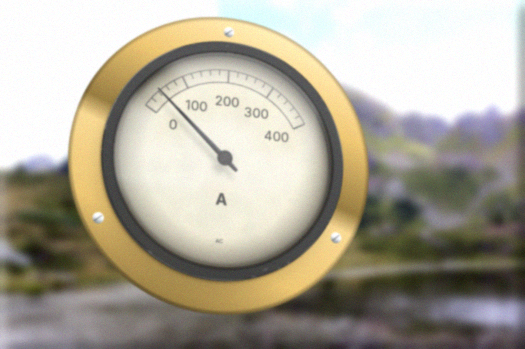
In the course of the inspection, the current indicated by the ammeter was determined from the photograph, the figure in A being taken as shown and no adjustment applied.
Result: 40 A
